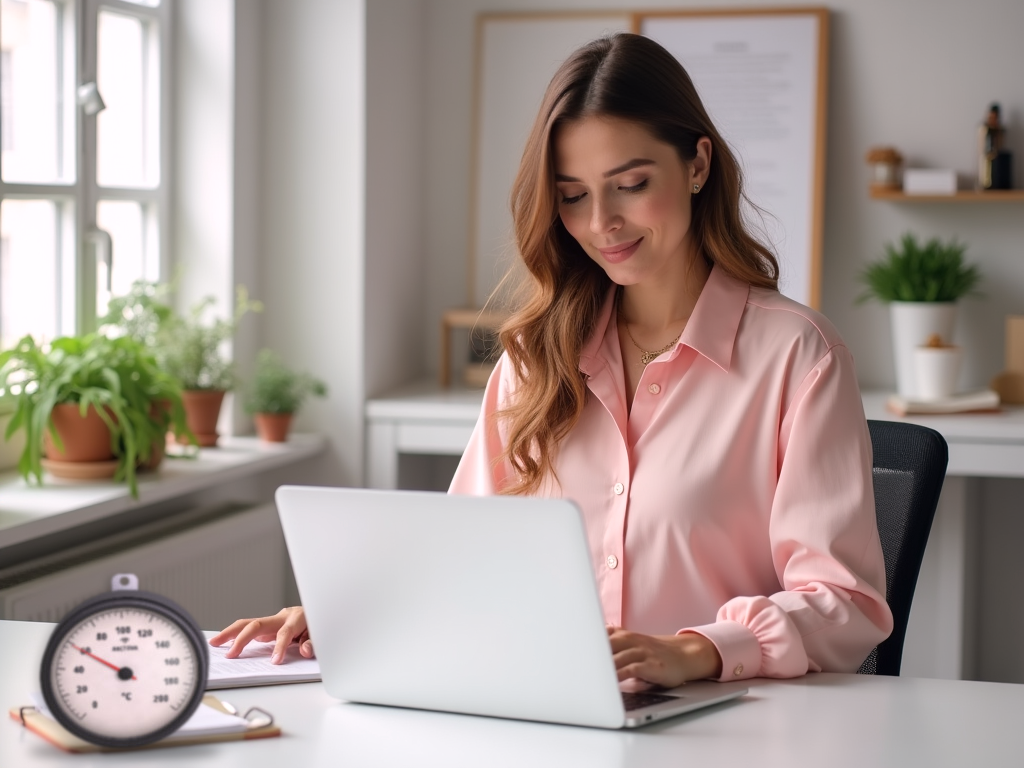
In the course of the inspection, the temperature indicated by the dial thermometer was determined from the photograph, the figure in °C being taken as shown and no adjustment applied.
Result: 60 °C
